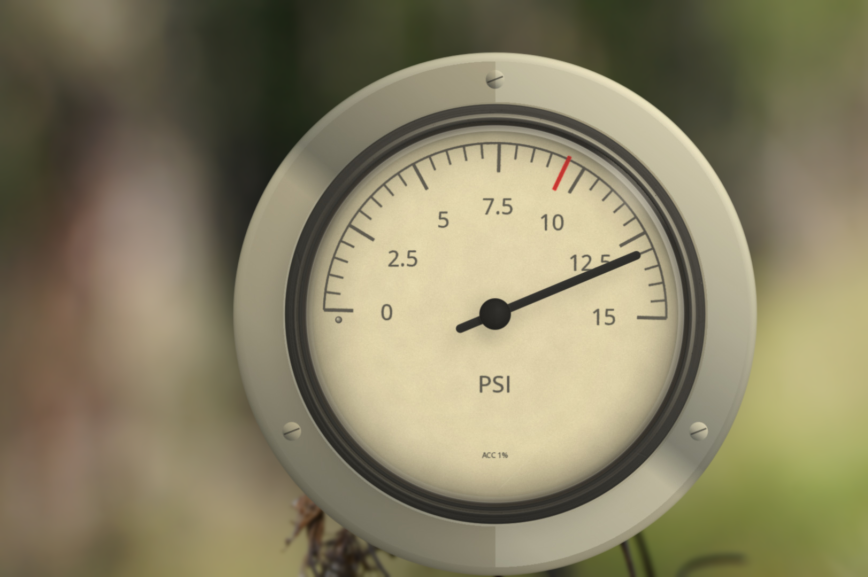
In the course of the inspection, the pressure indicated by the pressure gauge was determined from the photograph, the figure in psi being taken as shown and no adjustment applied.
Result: 13 psi
